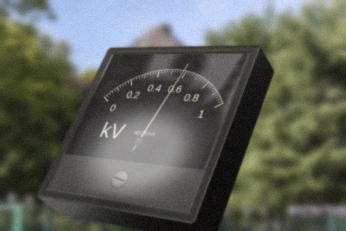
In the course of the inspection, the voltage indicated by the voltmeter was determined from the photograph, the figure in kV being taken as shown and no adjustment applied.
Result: 0.6 kV
